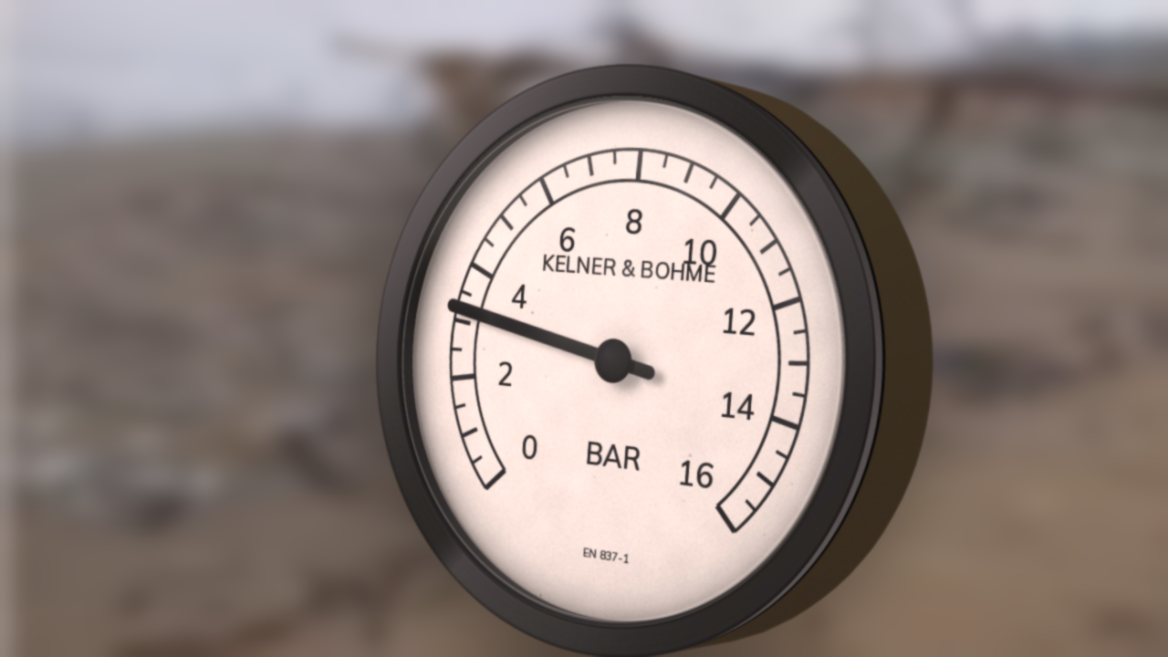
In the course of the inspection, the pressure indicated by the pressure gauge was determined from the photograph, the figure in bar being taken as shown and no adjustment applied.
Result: 3.25 bar
